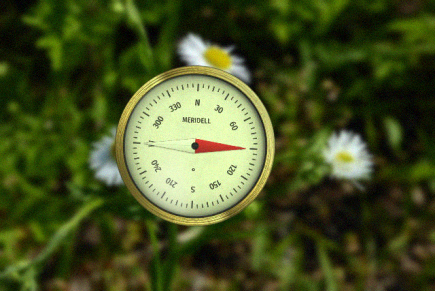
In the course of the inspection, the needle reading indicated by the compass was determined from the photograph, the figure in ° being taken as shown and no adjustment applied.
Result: 90 °
